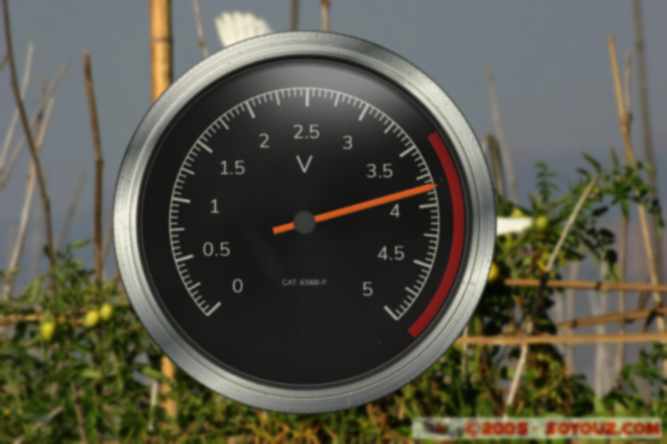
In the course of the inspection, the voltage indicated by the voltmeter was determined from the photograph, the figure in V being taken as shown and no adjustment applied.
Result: 3.85 V
